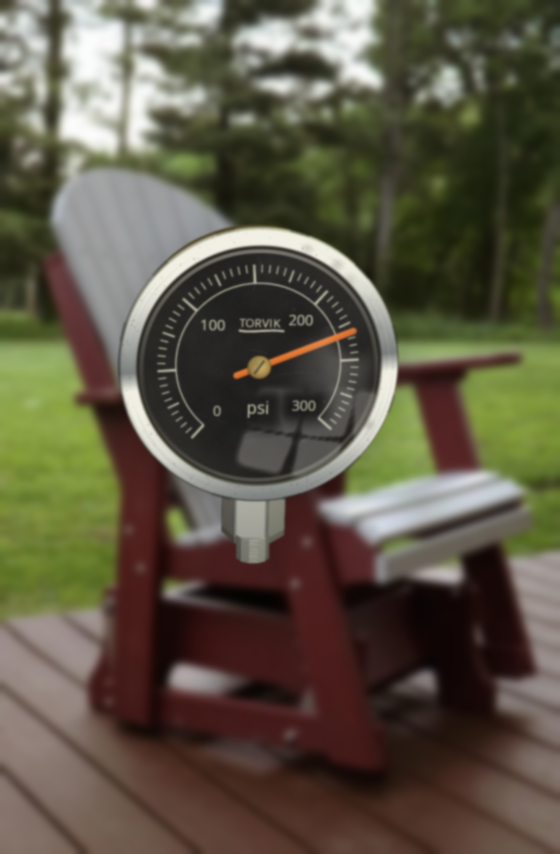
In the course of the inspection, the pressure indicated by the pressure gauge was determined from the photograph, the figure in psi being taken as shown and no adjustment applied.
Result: 230 psi
